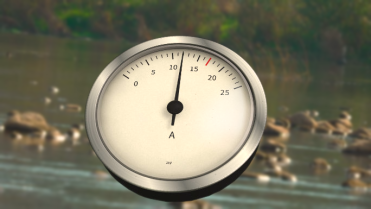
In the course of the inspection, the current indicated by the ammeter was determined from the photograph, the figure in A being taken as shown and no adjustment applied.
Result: 12 A
